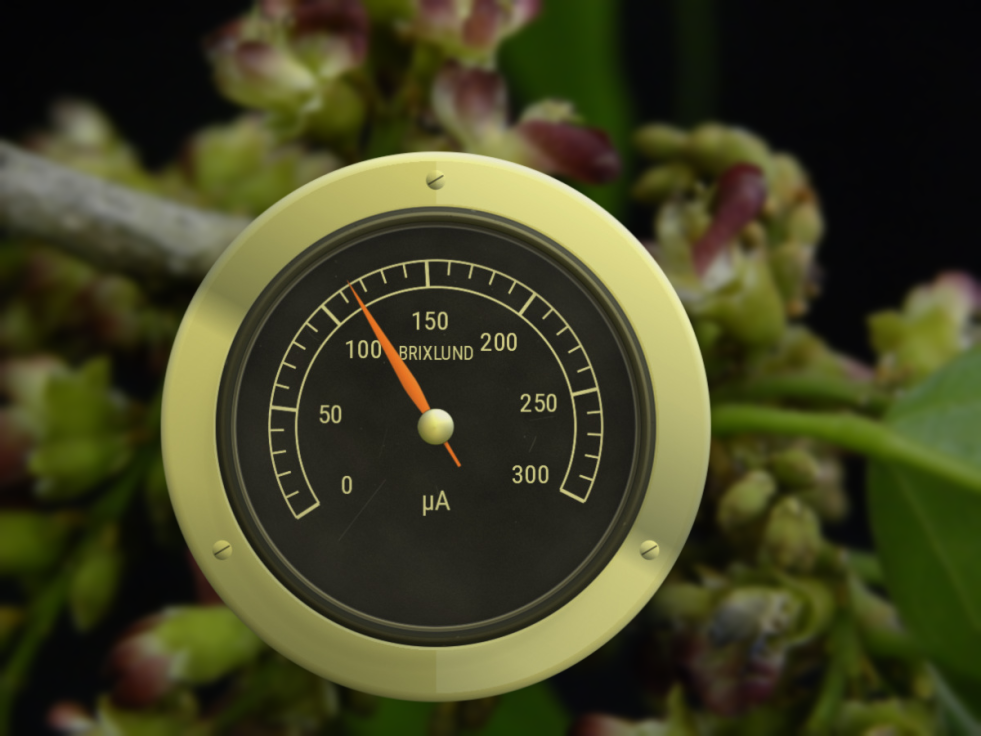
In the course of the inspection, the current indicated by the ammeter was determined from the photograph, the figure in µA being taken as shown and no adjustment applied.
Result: 115 µA
